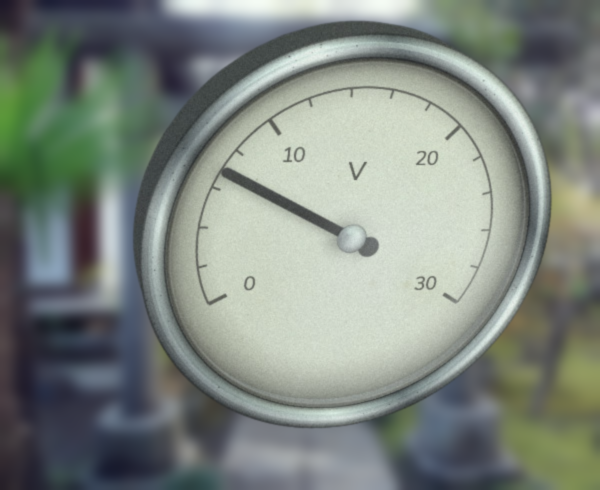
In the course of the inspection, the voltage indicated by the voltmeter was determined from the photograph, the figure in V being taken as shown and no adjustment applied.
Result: 7 V
